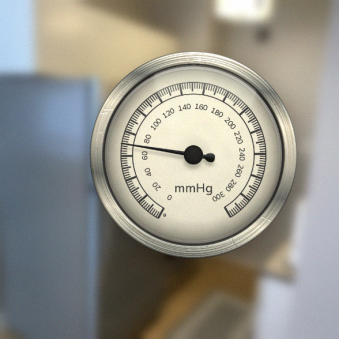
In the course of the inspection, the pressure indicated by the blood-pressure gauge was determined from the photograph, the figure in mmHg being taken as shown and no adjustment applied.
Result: 70 mmHg
